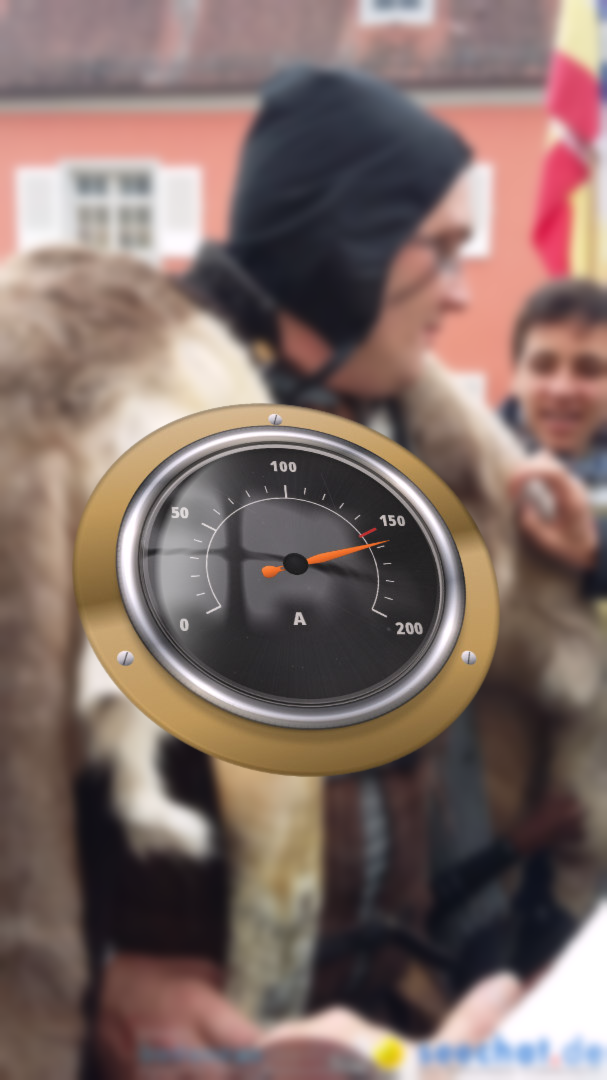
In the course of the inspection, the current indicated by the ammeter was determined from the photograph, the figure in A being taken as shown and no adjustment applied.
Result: 160 A
